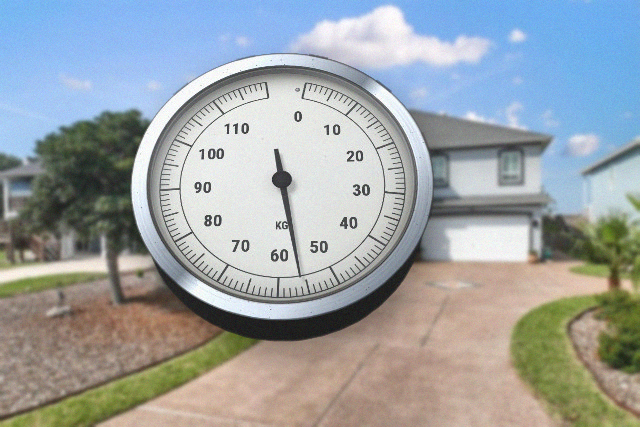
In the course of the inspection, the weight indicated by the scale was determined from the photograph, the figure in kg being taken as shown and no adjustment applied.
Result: 56 kg
